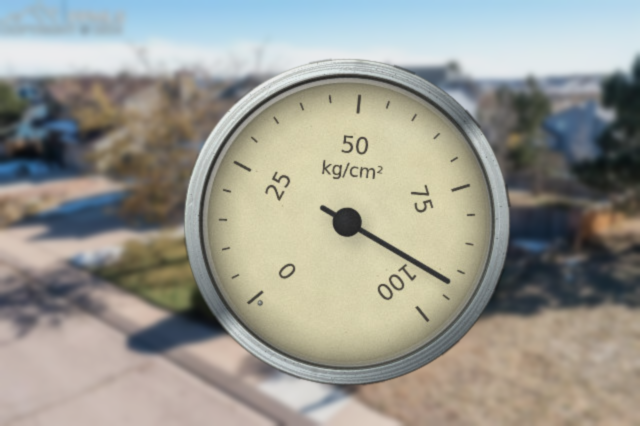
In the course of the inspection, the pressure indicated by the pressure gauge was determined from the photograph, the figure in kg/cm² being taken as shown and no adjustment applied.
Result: 92.5 kg/cm²
